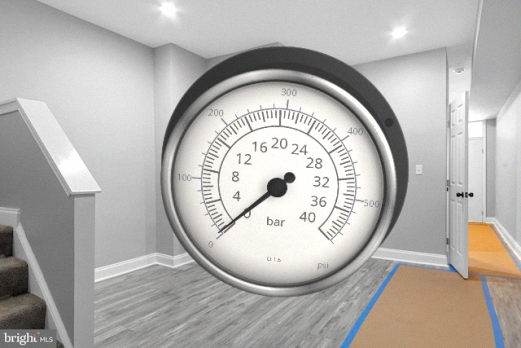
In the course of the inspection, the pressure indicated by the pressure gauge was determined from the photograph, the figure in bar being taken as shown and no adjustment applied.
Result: 0.5 bar
